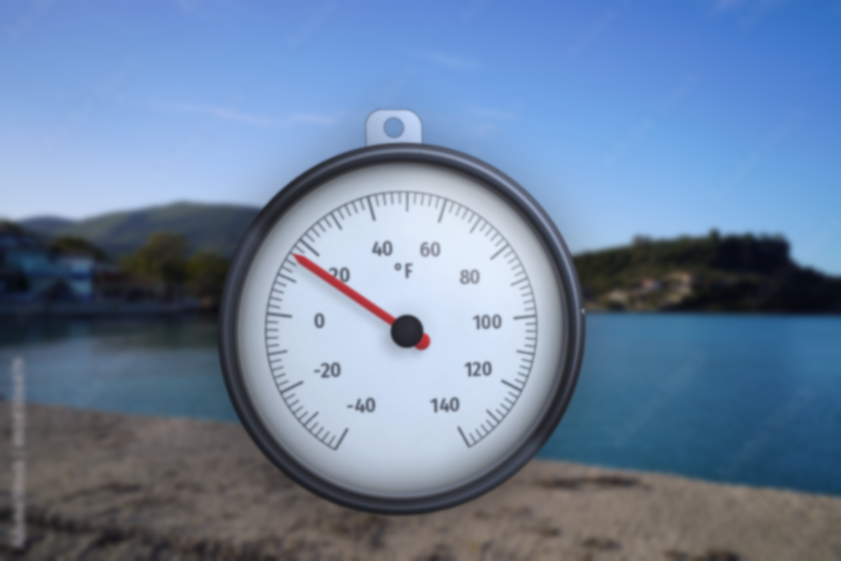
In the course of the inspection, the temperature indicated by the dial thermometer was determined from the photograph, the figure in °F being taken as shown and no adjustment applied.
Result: 16 °F
